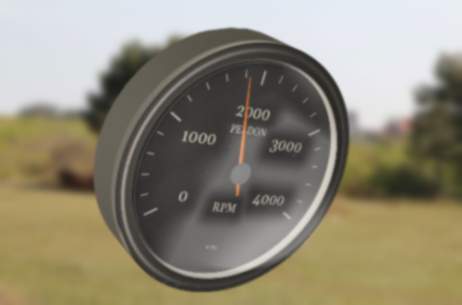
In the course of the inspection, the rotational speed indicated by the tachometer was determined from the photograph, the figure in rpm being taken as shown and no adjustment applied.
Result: 1800 rpm
